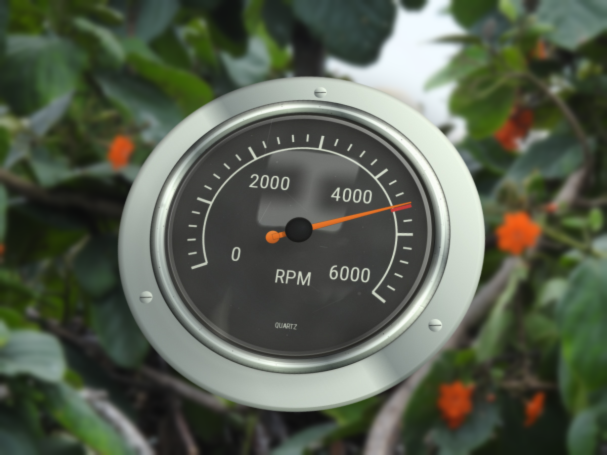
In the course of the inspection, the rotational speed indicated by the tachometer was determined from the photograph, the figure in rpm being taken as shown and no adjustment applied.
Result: 4600 rpm
